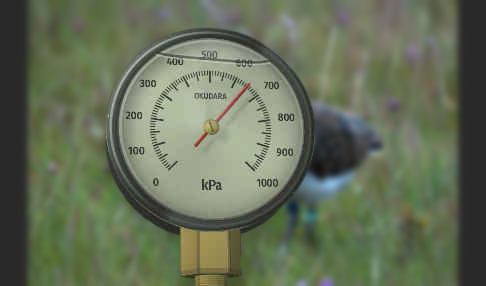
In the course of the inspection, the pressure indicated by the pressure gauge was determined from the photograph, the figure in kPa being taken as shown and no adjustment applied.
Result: 650 kPa
